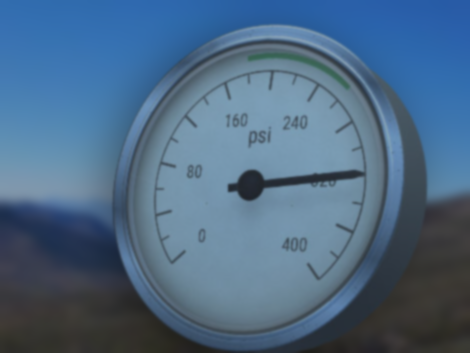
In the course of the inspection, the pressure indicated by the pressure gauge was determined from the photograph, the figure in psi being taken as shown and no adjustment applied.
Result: 320 psi
